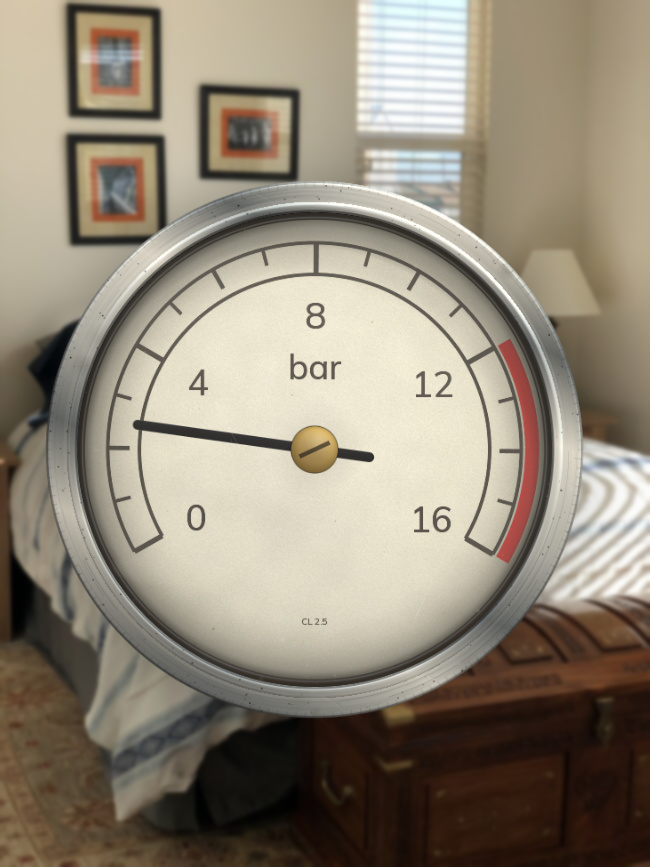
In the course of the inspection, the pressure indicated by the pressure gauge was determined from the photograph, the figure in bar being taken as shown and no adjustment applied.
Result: 2.5 bar
